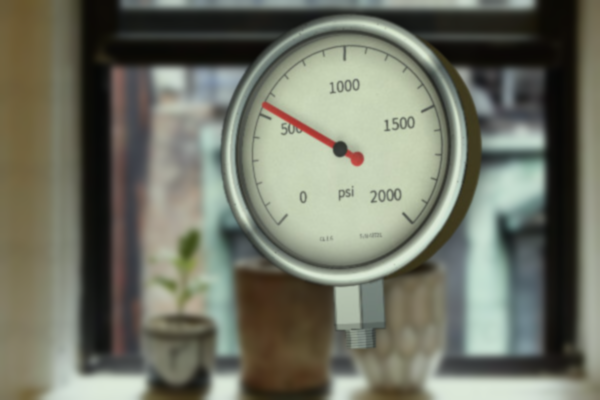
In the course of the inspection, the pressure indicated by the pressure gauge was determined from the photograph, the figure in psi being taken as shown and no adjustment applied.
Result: 550 psi
